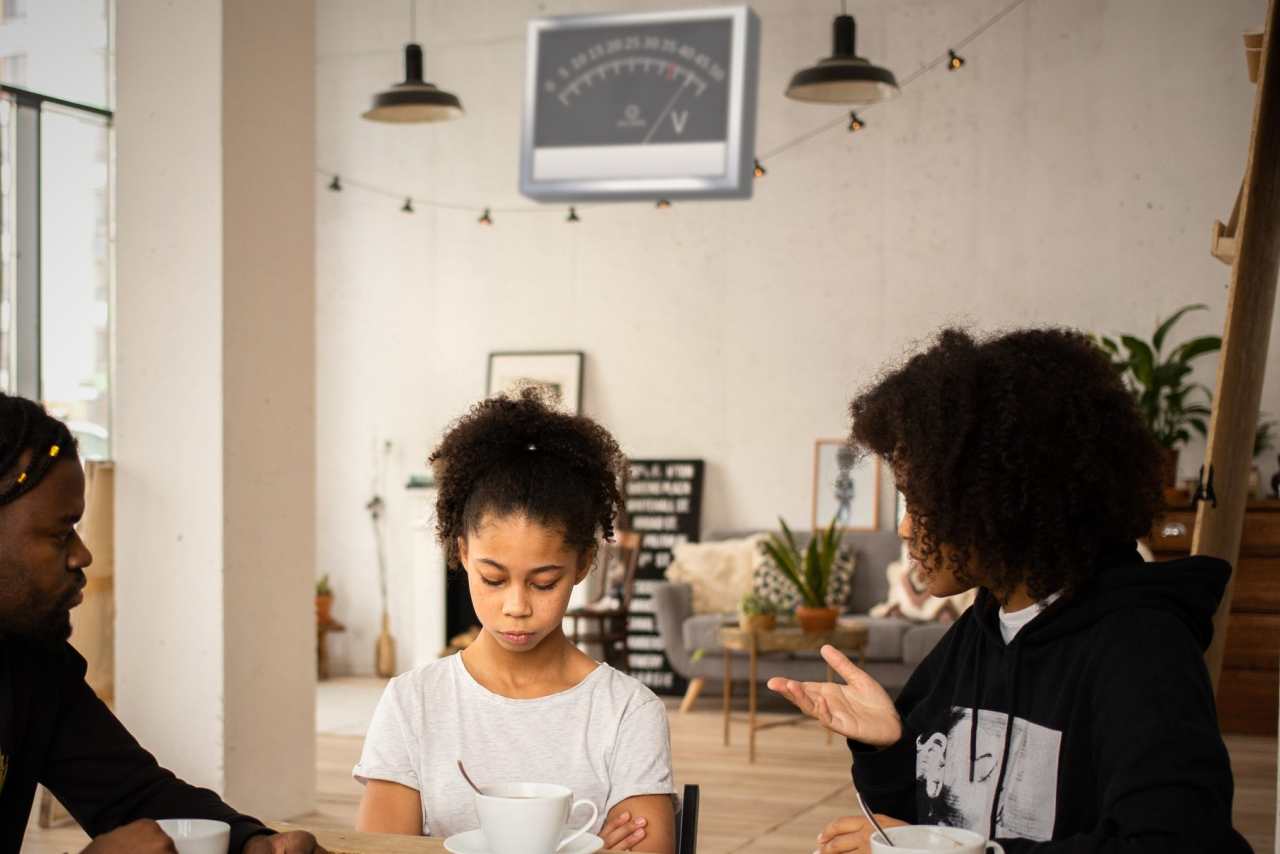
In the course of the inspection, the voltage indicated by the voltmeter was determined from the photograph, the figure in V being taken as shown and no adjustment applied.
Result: 45 V
